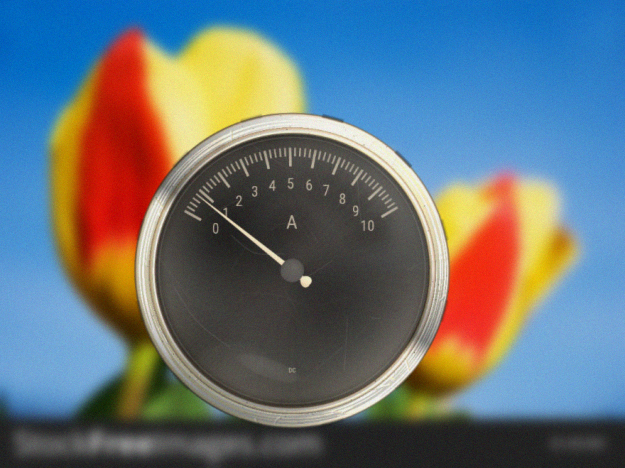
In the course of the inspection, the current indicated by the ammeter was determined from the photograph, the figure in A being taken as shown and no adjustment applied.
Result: 0.8 A
